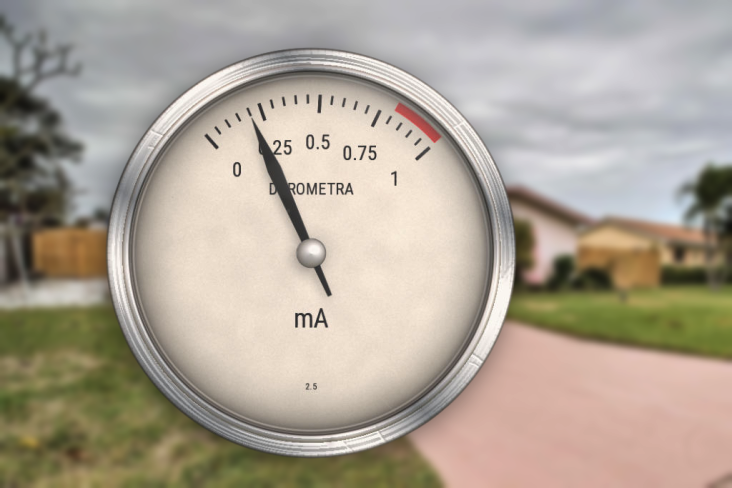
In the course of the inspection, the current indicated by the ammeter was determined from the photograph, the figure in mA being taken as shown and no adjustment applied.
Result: 0.2 mA
